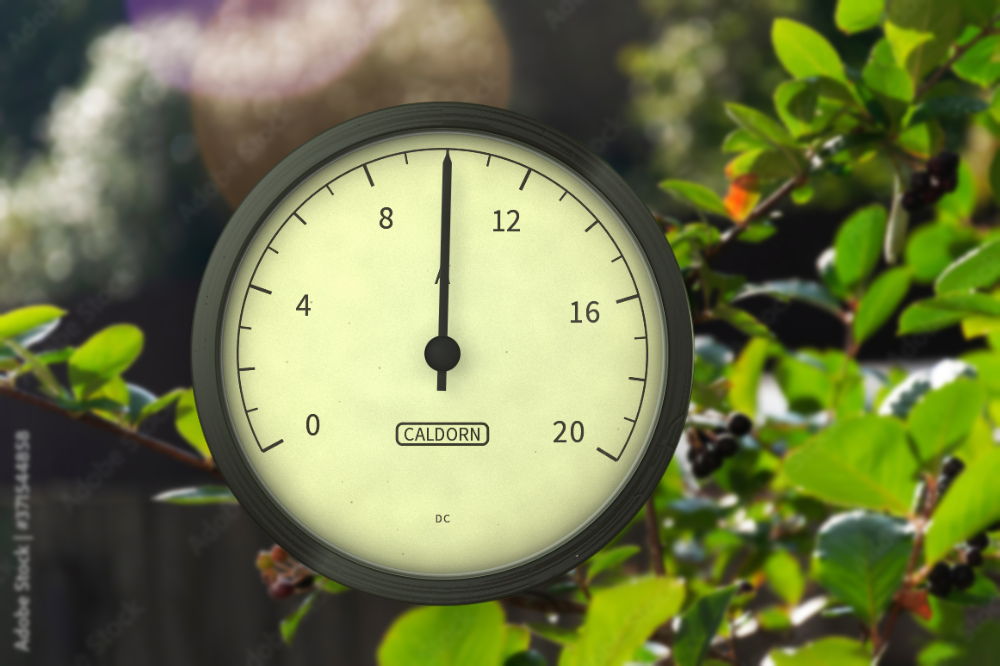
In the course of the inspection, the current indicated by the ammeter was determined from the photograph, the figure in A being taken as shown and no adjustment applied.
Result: 10 A
